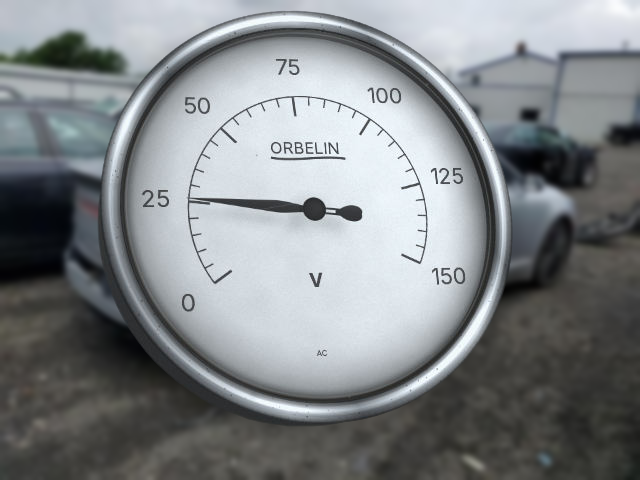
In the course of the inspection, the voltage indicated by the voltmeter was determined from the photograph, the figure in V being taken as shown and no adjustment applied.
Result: 25 V
